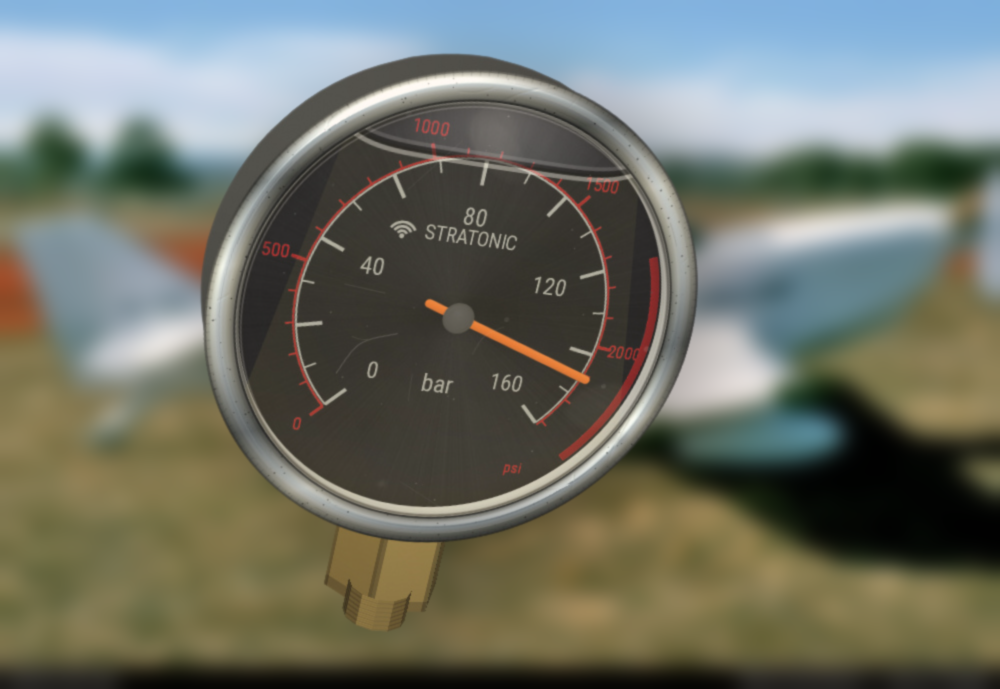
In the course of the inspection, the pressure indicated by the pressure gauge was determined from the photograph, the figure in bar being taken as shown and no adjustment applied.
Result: 145 bar
